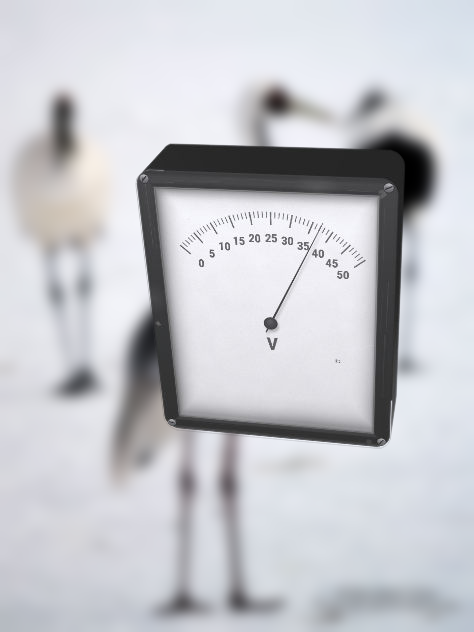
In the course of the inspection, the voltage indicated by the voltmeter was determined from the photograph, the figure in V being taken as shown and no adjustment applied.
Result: 37 V
